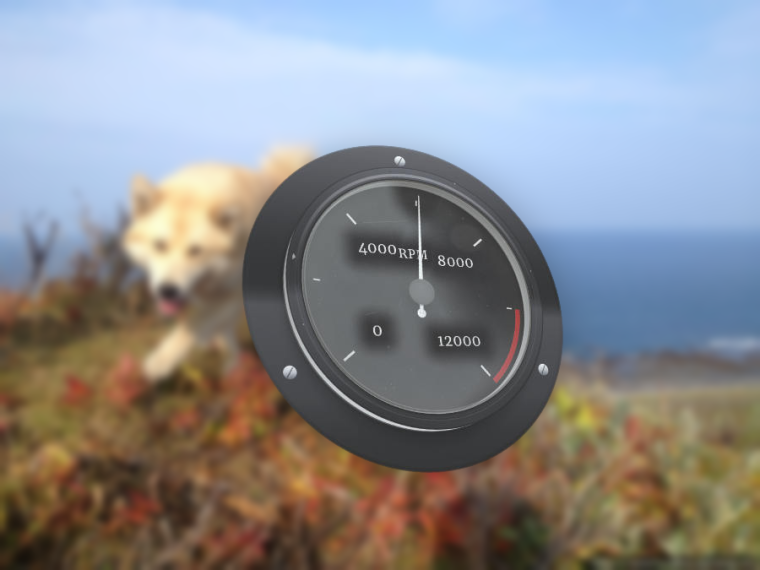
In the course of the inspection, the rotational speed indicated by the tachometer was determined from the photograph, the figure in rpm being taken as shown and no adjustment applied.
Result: 6000 rpm
